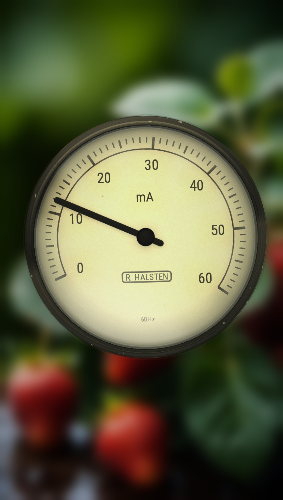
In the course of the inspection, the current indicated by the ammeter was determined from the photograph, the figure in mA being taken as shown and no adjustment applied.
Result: 12 mA
